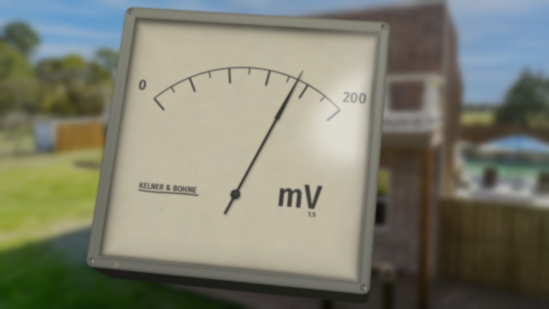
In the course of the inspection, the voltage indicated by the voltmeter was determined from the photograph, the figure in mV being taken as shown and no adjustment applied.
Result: 150 mV
